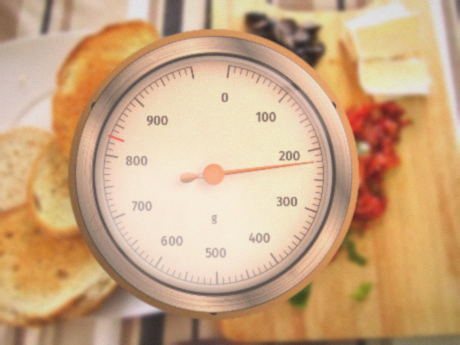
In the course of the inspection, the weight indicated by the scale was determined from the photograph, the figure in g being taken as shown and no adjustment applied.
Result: 220 g
